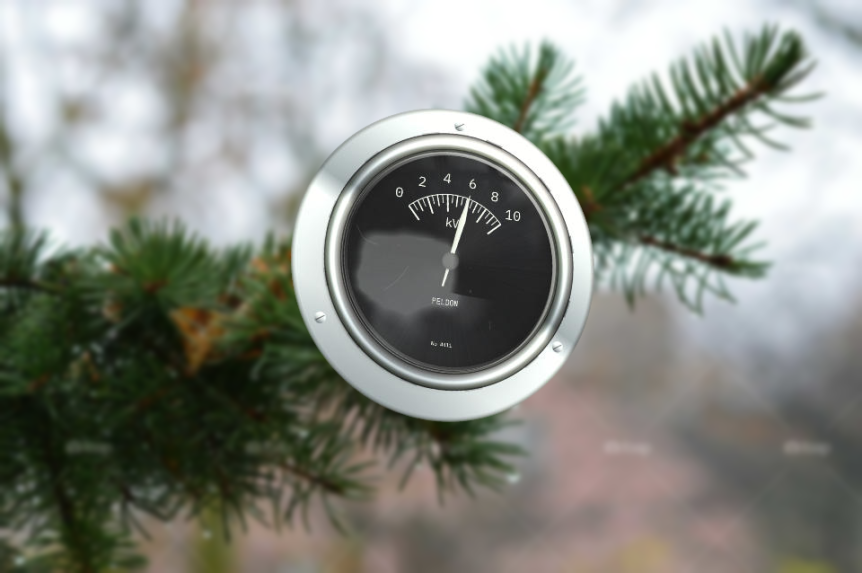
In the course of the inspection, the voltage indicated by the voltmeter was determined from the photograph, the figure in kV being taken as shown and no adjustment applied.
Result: 6 kV
